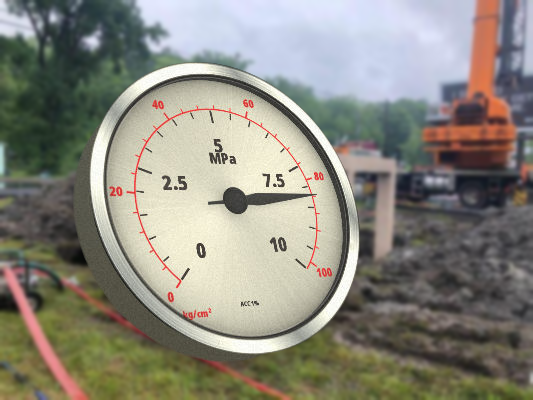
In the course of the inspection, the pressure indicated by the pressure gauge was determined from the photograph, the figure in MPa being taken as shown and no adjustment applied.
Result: 8.25 MPa
